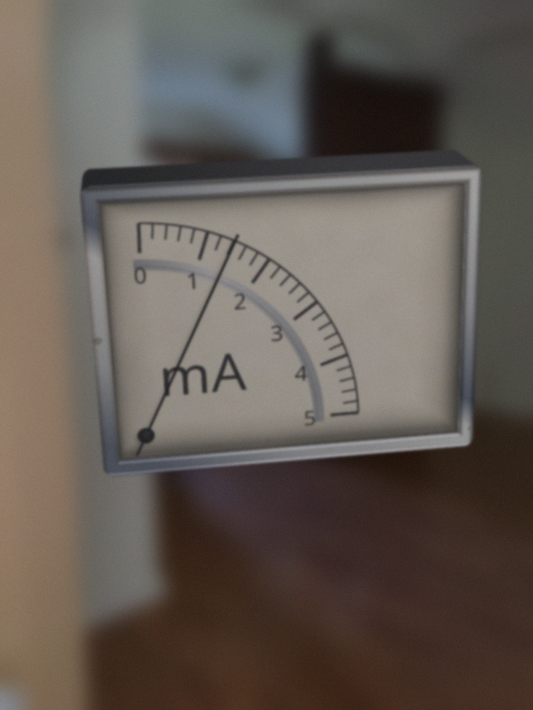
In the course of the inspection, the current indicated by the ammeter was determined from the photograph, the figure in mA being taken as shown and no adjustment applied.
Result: 1.4 mA
